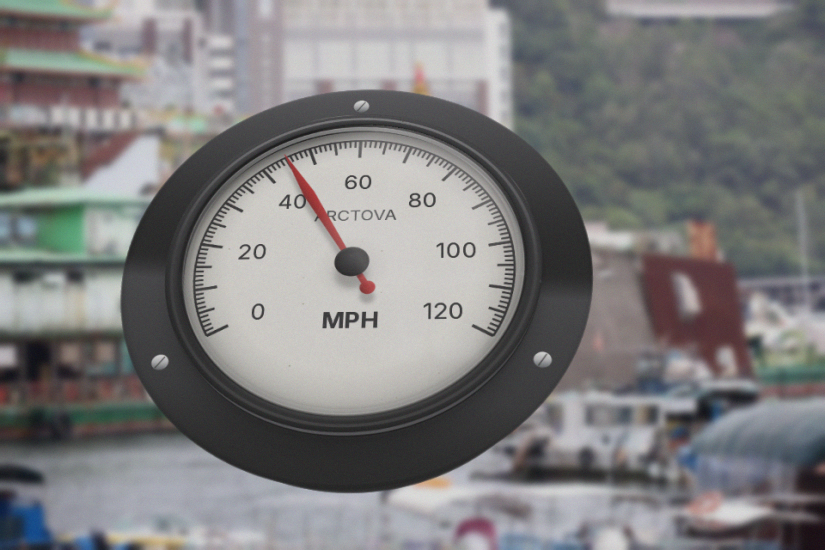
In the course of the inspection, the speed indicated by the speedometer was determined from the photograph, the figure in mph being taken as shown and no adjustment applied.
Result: 45 mph
